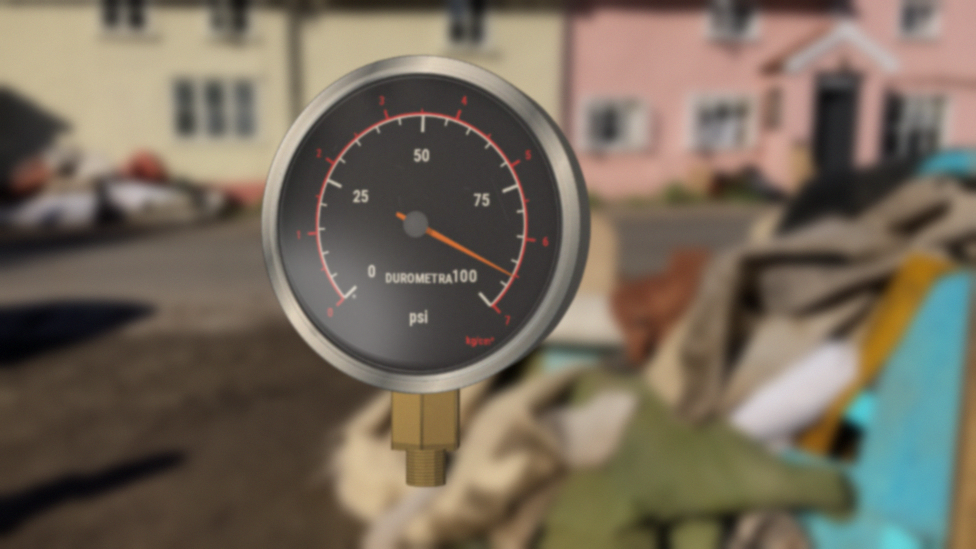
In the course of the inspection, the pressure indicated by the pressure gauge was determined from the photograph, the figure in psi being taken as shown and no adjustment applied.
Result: 92.5 psi
